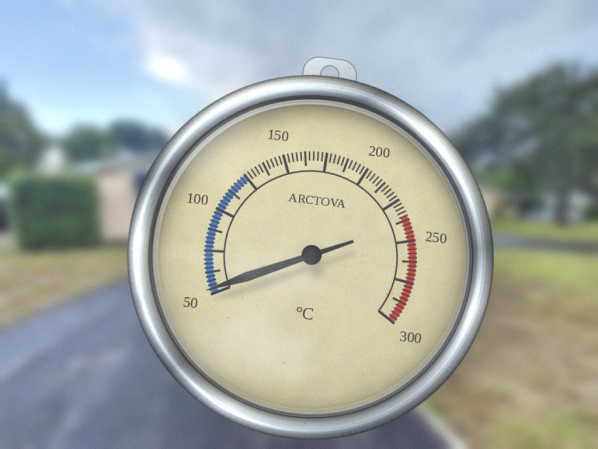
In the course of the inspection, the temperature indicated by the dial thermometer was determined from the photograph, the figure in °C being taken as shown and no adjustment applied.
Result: 52.5 °C
